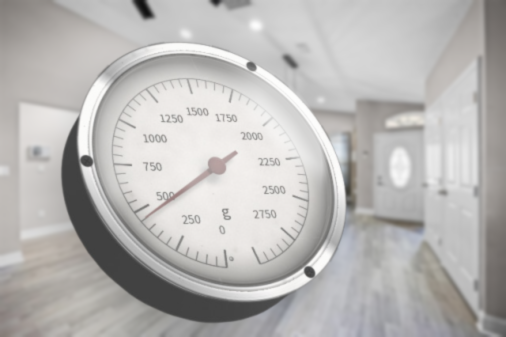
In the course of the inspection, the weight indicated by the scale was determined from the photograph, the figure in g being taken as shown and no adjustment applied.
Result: 450 g
